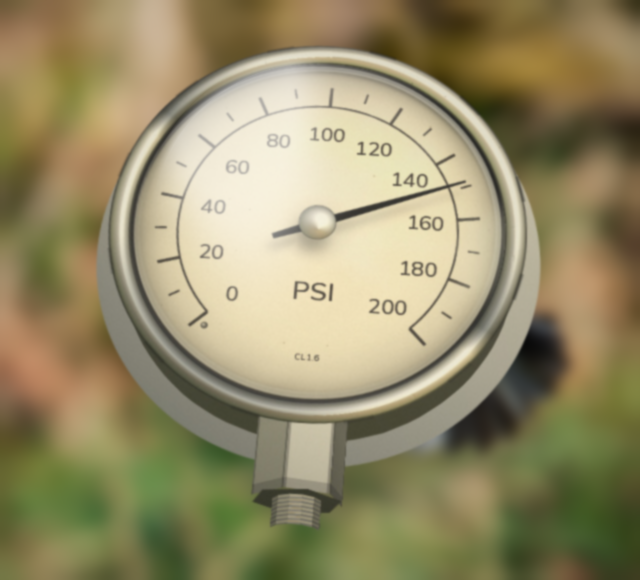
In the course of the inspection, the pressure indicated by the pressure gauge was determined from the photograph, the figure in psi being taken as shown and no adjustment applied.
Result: 150 psi
